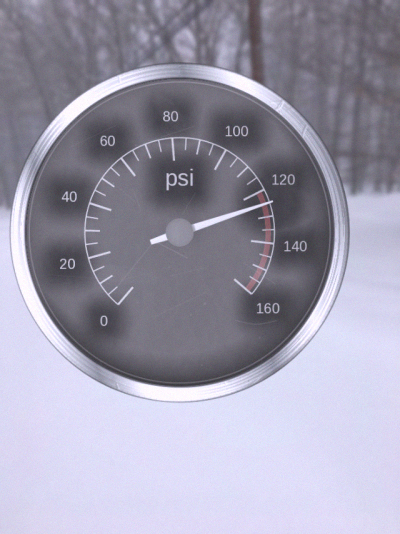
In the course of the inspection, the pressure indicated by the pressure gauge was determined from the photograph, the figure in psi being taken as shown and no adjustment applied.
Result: 125 psi
